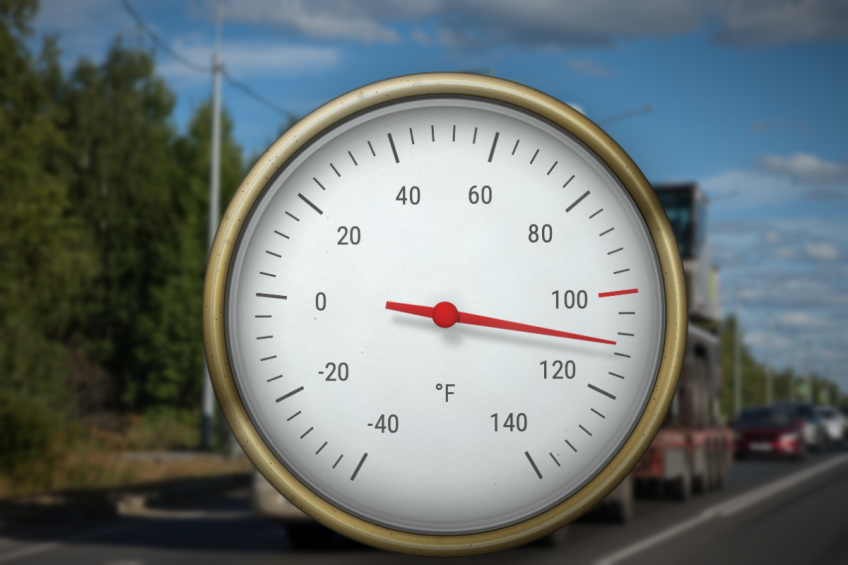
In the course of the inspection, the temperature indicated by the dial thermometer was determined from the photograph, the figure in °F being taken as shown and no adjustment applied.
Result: 110 °F
